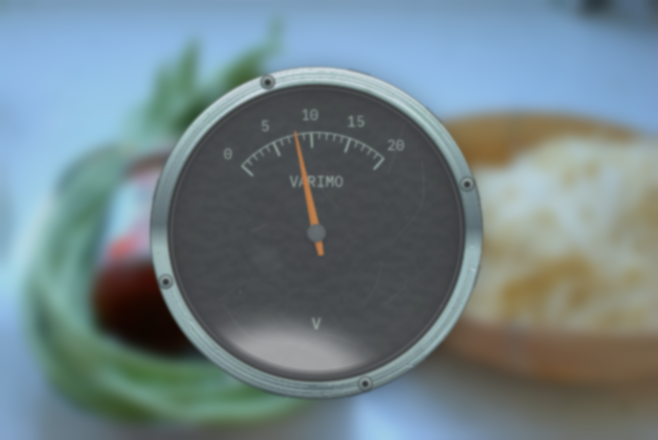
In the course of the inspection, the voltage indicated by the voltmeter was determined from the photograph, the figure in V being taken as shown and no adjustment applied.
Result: 8 V
